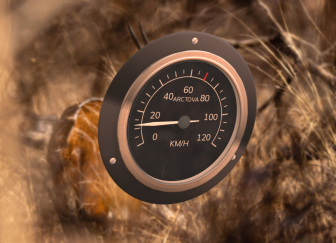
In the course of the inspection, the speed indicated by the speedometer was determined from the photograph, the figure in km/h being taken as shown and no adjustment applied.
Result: 12.5 km/h
